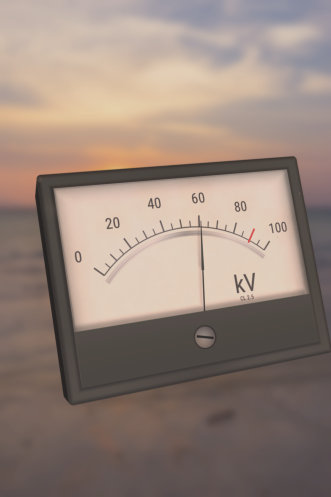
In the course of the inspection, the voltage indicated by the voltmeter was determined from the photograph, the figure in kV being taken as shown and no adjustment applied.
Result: 60 kV
